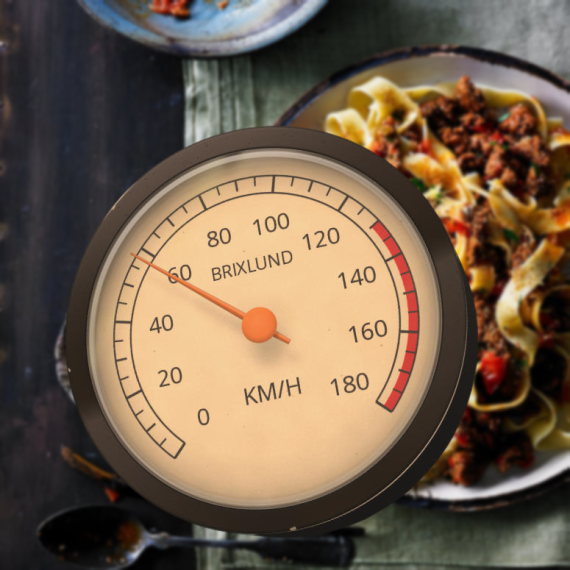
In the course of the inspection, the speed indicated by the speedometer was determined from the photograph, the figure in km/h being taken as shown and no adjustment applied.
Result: 57.5 km/h
